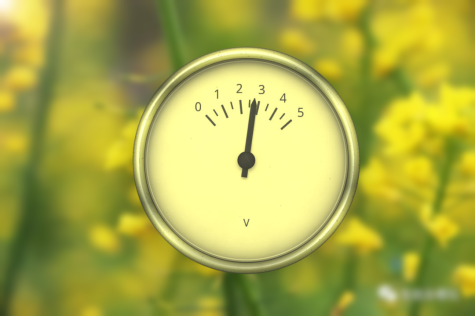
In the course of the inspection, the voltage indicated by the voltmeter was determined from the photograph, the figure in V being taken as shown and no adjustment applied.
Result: 2.75 V
